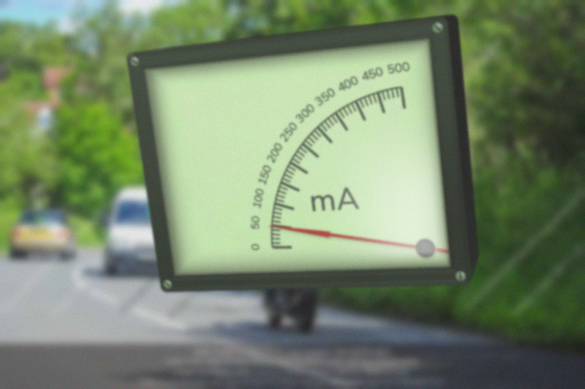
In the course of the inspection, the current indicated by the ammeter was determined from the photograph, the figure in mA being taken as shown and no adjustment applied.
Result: 50 mA
